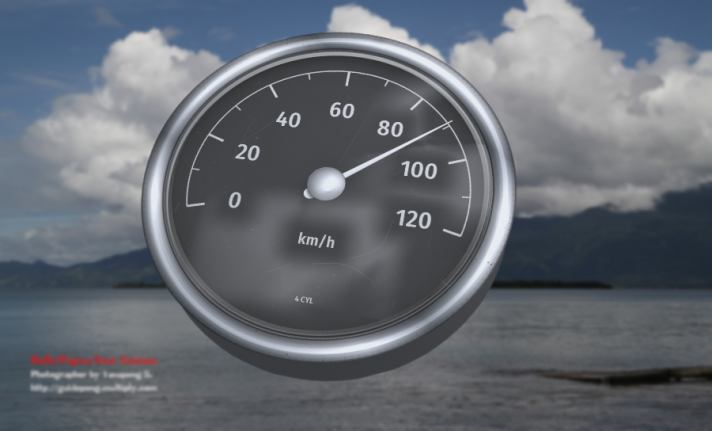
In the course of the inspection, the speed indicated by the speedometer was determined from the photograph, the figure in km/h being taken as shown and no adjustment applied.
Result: 90 km/h
